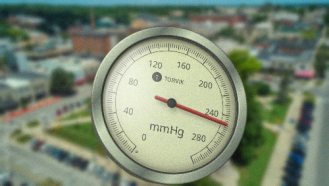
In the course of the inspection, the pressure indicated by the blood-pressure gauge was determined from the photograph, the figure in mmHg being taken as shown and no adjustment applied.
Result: 250 mmHg
